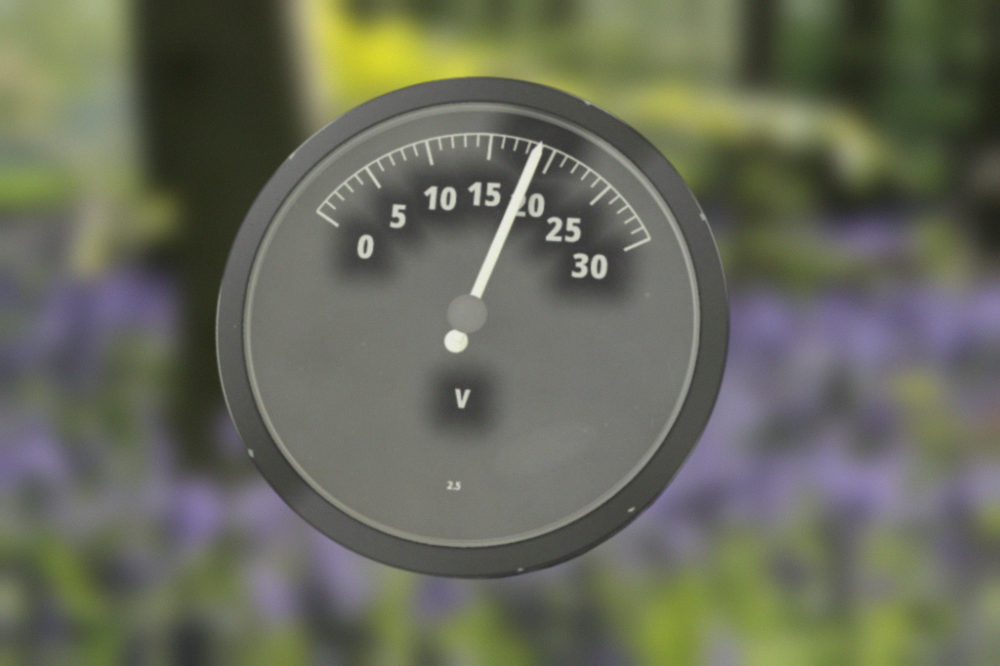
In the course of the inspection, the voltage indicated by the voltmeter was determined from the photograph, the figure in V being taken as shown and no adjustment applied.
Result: 19 V
